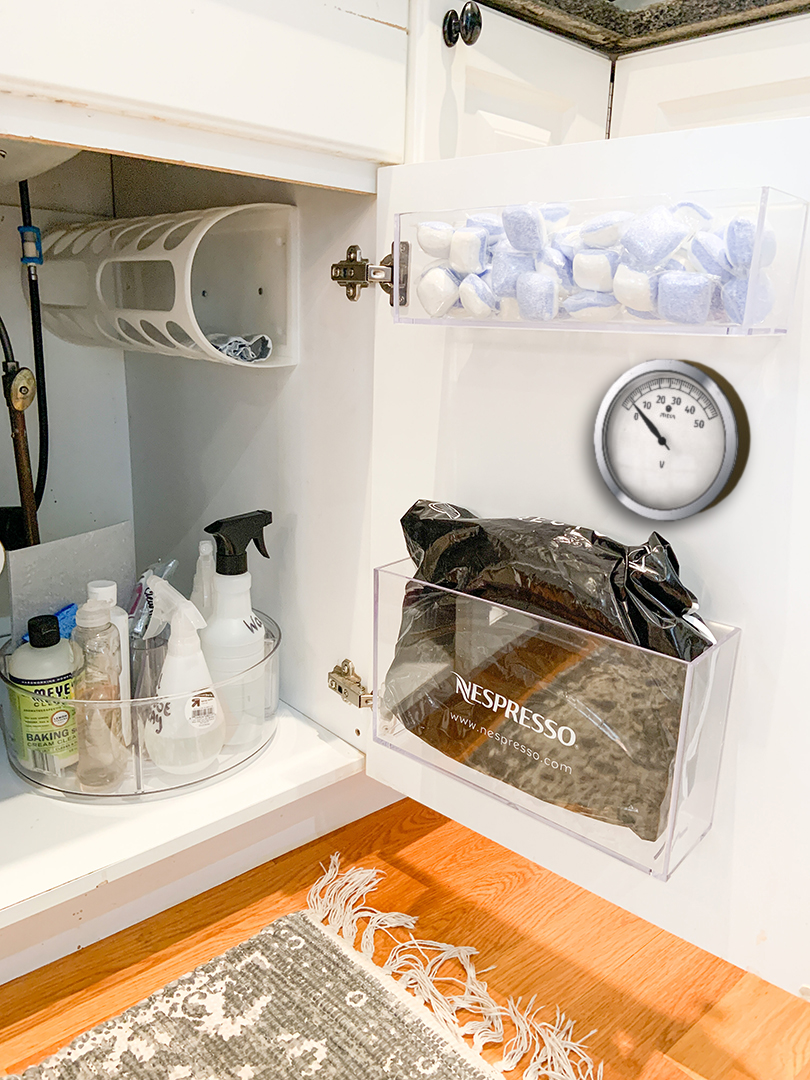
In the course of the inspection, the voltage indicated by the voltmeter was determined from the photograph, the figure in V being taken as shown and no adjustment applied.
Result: 5 V
